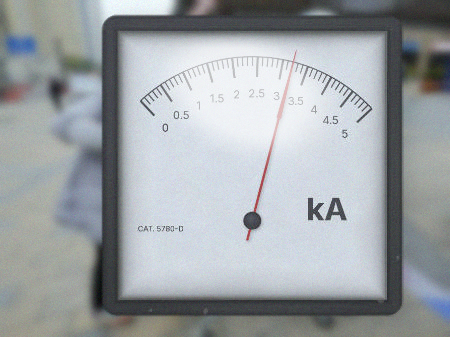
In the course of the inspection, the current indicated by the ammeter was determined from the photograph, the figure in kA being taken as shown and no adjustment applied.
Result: 3.2 kA
